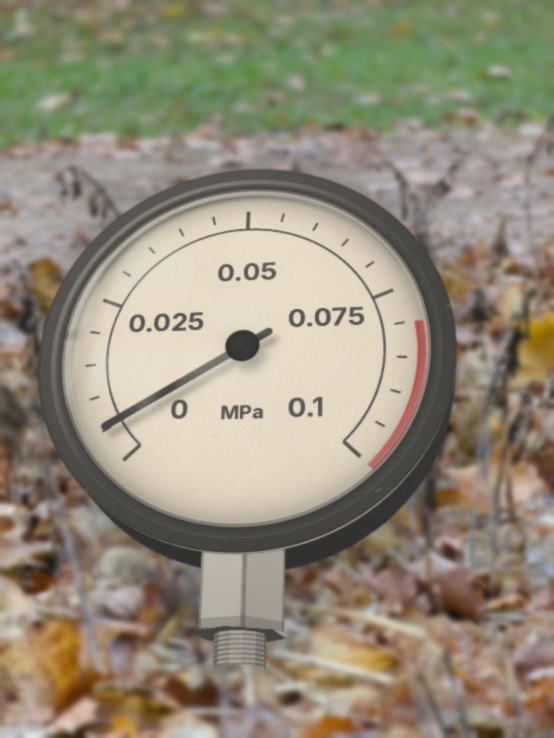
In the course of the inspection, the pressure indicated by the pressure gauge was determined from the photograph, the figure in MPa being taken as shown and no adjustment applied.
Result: 0.005 MPa
